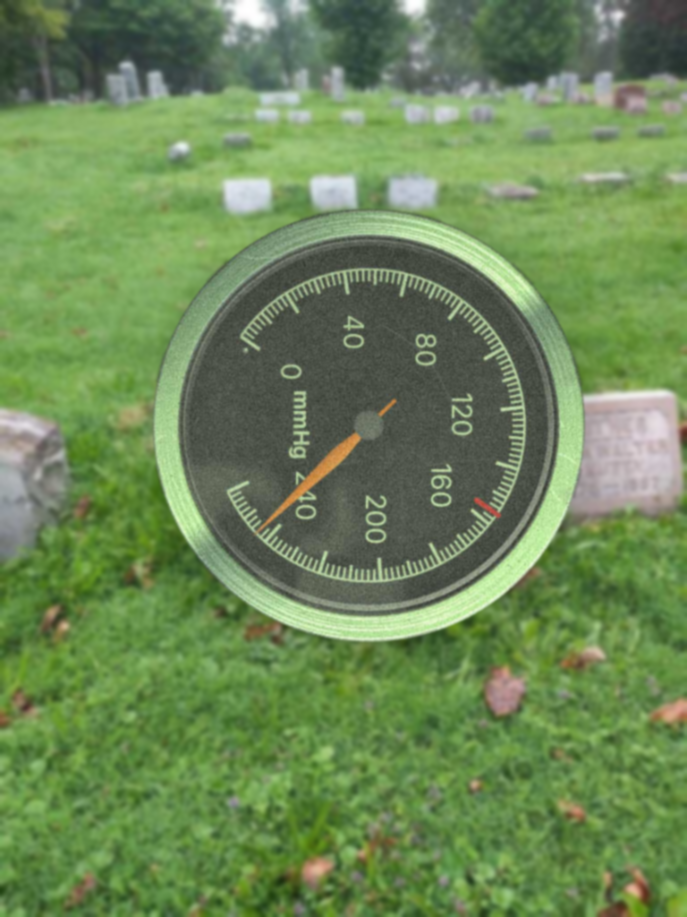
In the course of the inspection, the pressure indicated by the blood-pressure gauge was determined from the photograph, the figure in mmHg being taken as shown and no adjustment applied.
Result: 244 mmHg
